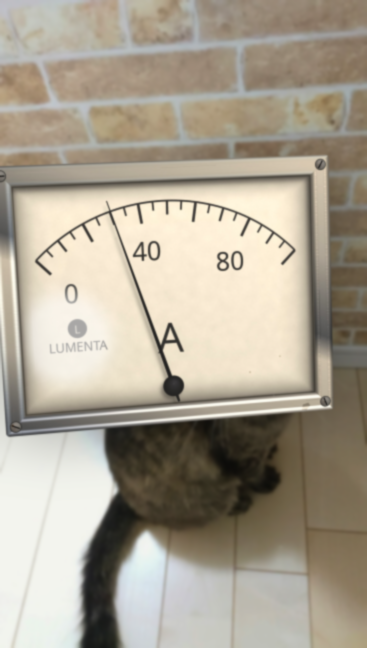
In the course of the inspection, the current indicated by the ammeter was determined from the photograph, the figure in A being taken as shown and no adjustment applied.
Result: 30 A
